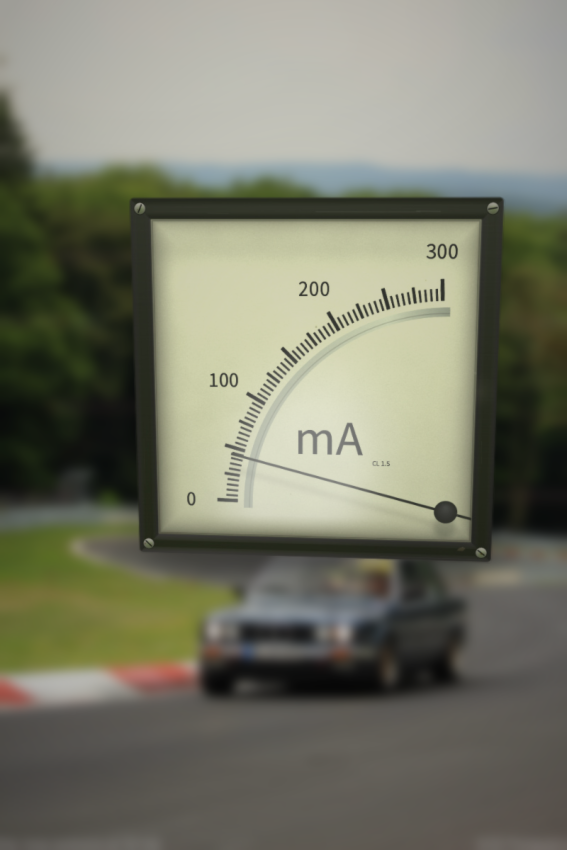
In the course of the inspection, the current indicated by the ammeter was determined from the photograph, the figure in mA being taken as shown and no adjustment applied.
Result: 45 mA
